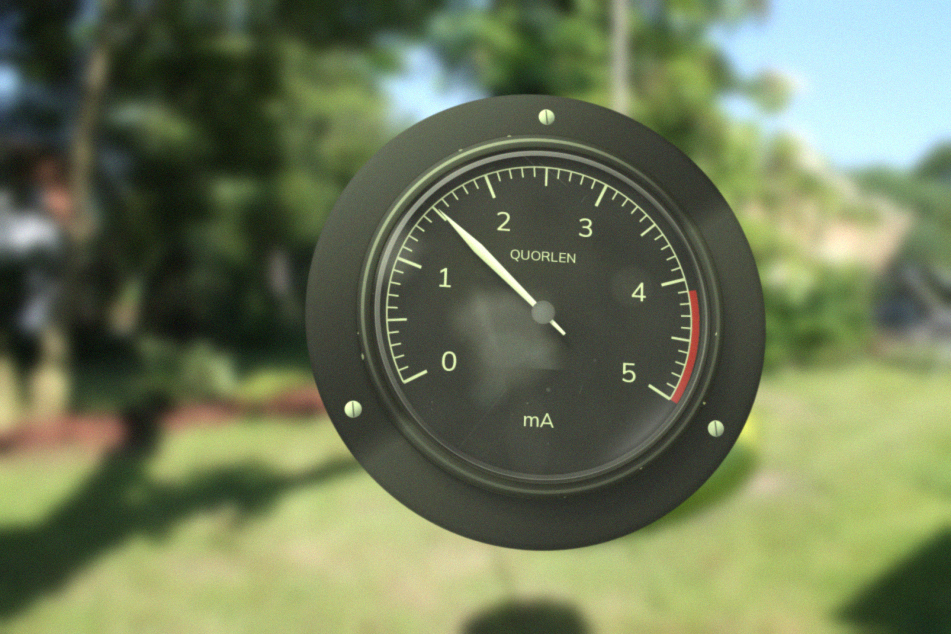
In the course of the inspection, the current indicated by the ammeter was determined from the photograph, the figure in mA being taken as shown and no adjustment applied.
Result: 1.5 mA
